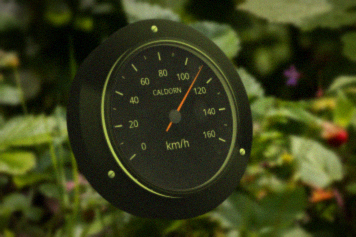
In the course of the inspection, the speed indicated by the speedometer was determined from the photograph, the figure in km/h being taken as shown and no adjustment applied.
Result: 110 km/h
